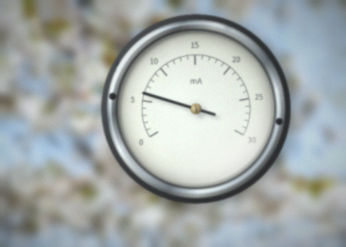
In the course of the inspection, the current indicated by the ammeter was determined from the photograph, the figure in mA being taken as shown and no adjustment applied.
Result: 6 mA
